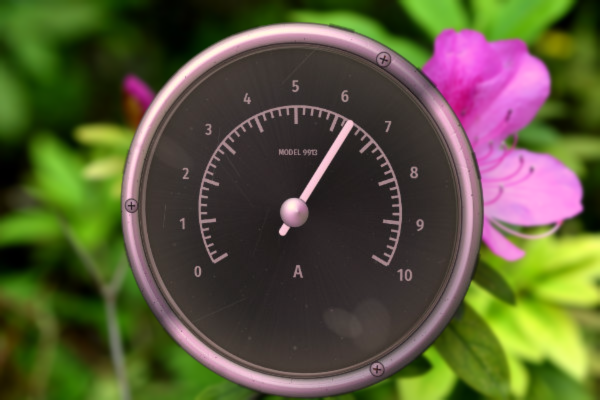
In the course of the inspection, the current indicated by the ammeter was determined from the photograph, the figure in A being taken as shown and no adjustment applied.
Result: 6.4 A
